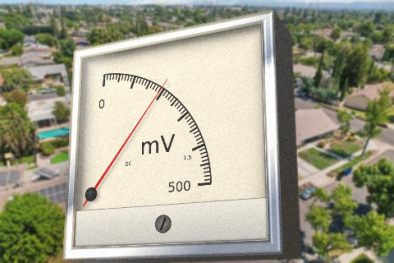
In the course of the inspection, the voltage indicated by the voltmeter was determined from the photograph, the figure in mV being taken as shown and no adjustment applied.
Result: 200 mV
